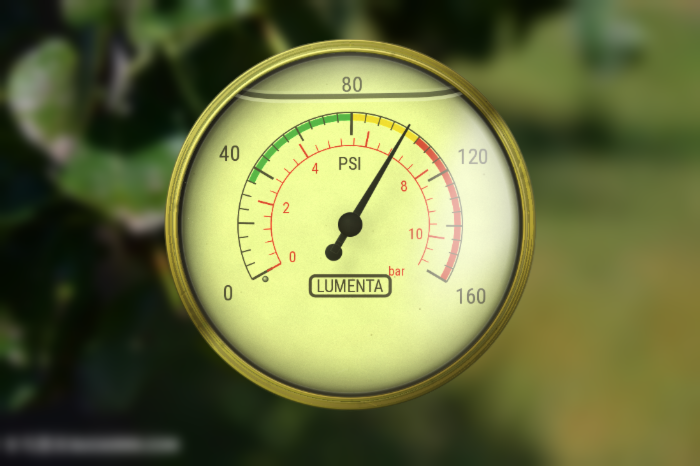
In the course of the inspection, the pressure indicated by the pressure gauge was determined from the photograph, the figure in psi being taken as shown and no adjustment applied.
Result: 100 psi
